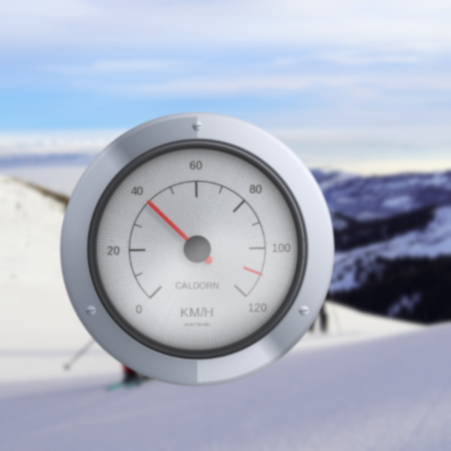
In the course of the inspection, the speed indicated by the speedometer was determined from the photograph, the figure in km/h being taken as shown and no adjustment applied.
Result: 40 km/h
